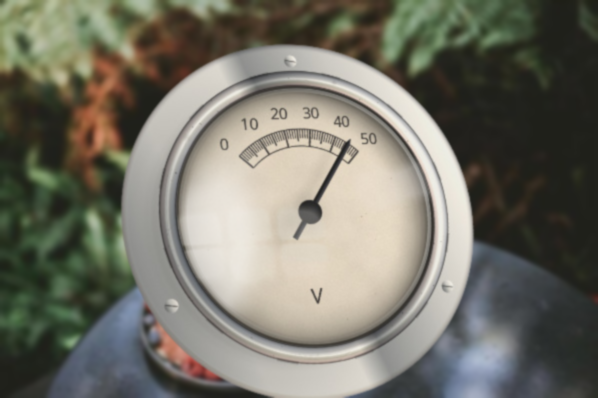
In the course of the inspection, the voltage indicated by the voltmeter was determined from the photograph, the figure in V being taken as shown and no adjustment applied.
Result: 45 V
